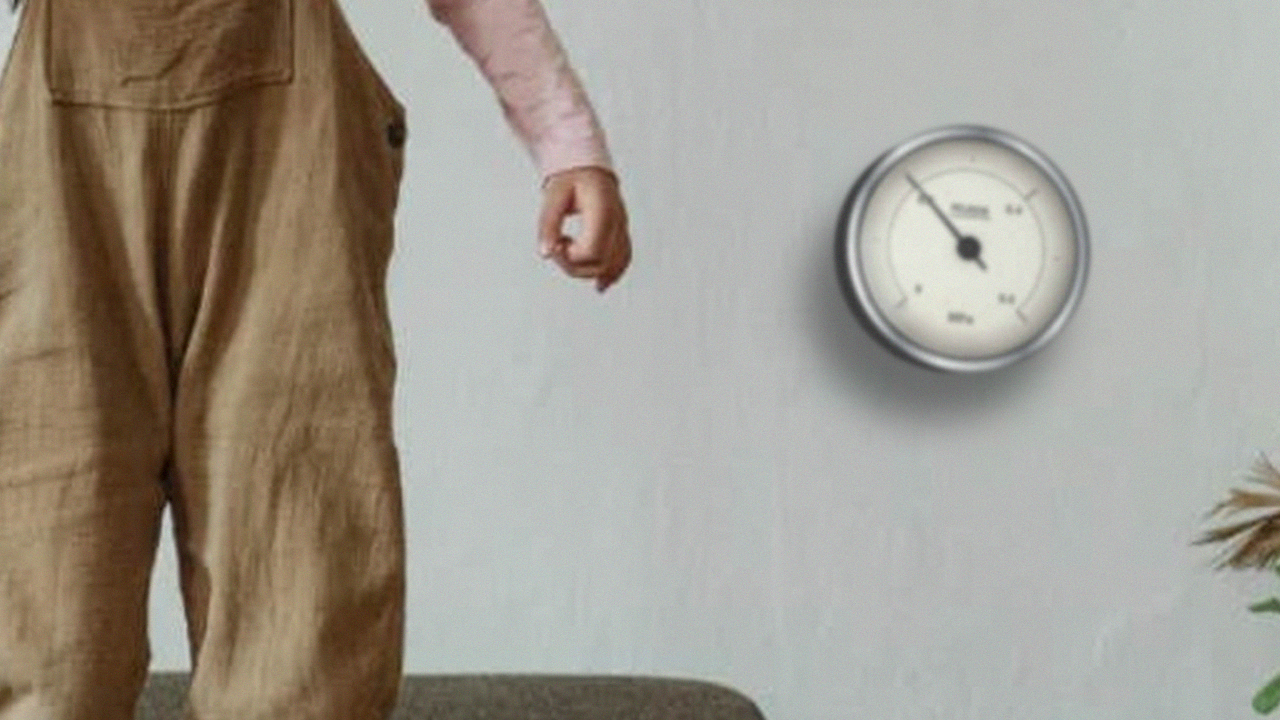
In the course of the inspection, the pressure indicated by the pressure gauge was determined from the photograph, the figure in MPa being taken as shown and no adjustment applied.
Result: 0.2 MPa
